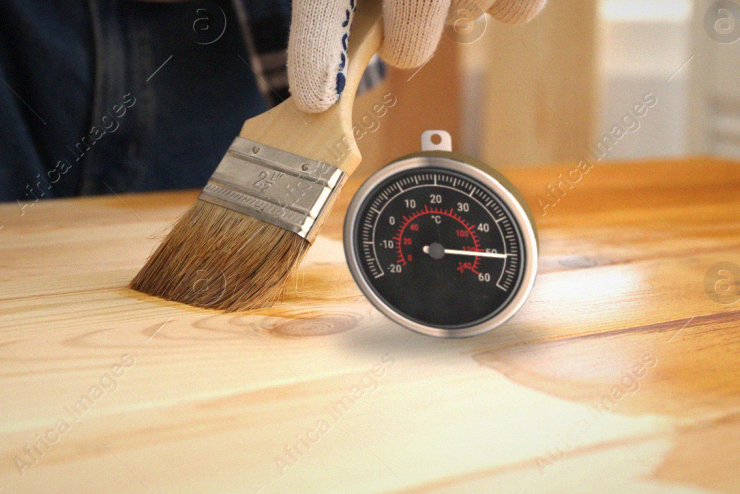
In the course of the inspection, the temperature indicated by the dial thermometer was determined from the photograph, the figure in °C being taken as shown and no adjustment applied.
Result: 50 °C
